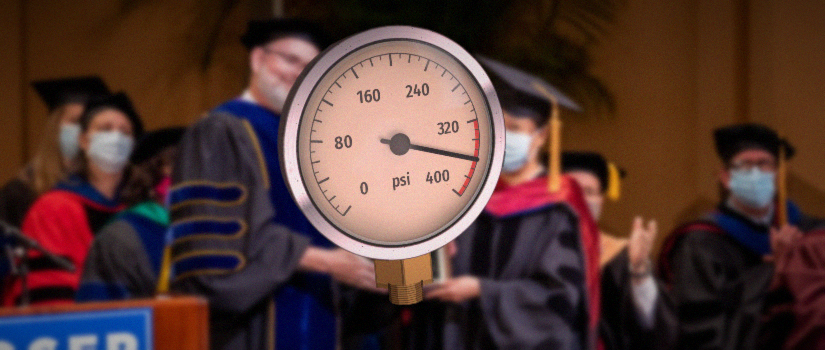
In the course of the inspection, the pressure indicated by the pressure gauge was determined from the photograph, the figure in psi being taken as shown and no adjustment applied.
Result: 360 psi
